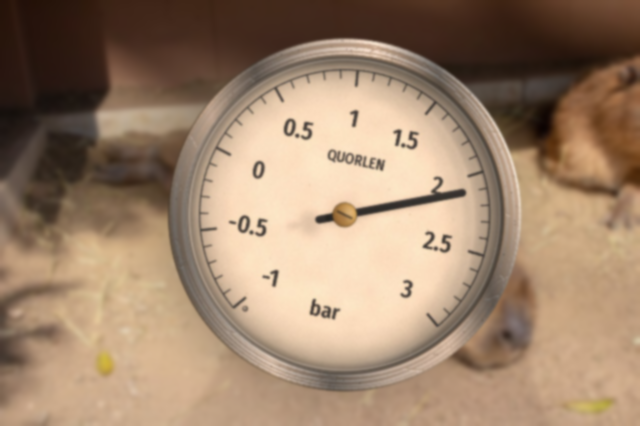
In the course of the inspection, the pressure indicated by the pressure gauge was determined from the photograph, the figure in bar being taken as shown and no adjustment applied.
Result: 2.1 bar
